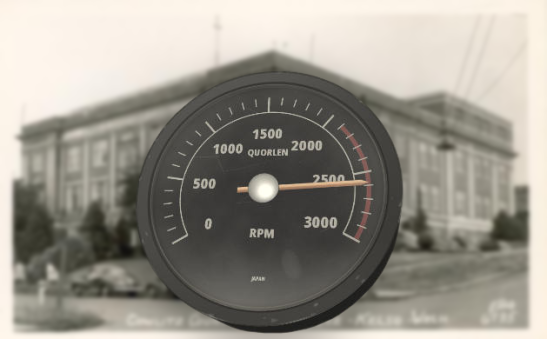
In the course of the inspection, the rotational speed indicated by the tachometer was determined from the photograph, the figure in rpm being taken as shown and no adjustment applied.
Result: 2600 rpm
